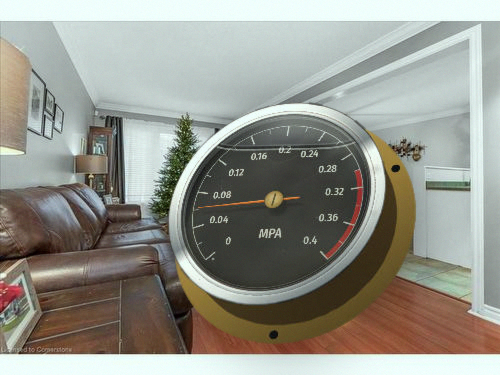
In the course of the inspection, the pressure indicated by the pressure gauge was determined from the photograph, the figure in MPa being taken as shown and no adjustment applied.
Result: 0.06 MPa
